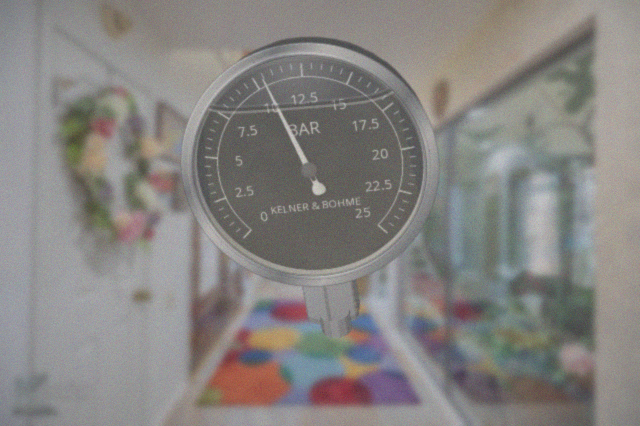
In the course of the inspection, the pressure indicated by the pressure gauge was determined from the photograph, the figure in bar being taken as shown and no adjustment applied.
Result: 10.5 bar
